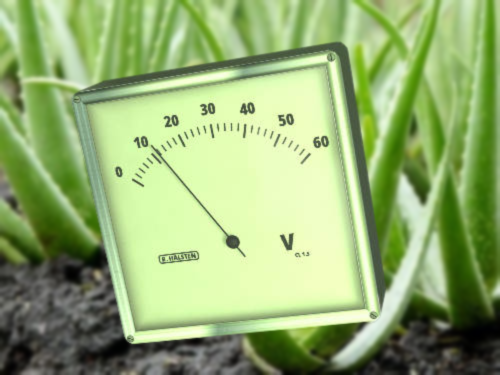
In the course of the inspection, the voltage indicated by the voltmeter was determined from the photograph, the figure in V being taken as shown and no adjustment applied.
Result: 12 V
